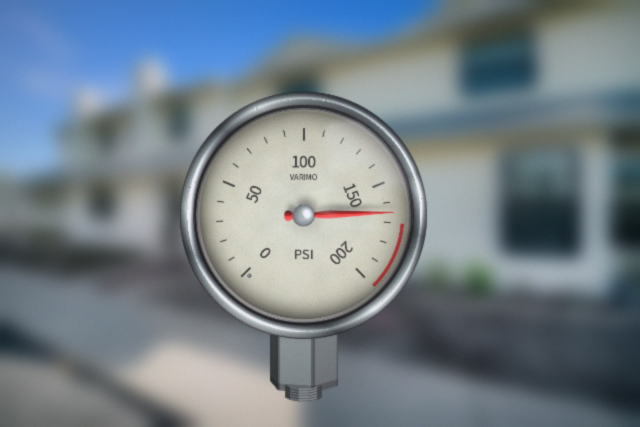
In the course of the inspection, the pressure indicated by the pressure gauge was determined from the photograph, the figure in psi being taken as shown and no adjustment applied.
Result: 165 psi
